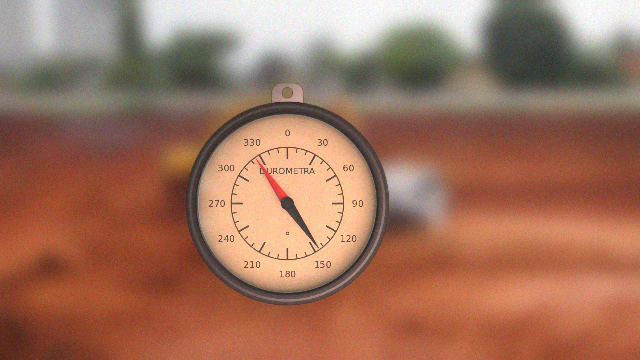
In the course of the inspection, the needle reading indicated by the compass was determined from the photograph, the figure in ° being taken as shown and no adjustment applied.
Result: 325 °
